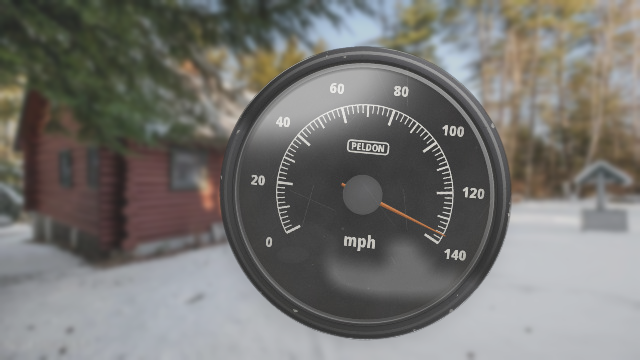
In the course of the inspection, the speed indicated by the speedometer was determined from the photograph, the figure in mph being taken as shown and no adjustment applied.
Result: 136 mph
